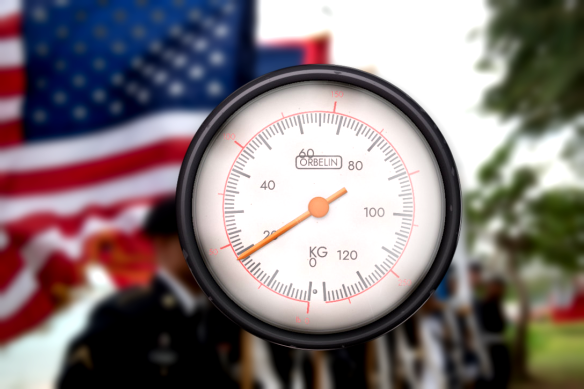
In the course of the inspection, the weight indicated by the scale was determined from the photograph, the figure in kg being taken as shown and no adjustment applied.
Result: 19 kg
